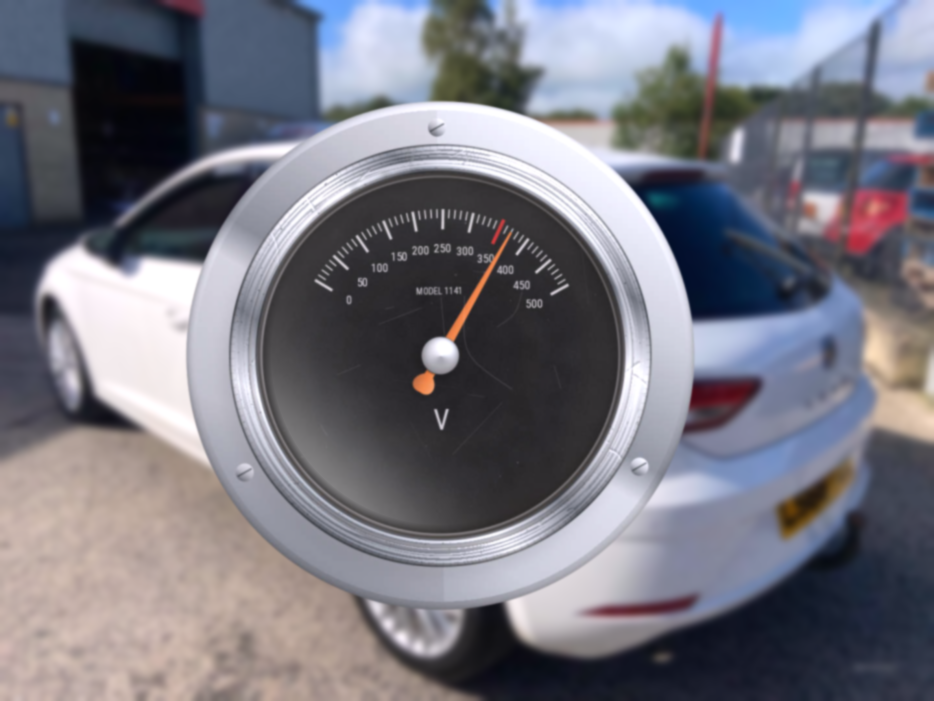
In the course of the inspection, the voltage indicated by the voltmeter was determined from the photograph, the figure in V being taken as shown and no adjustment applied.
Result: 370 V
